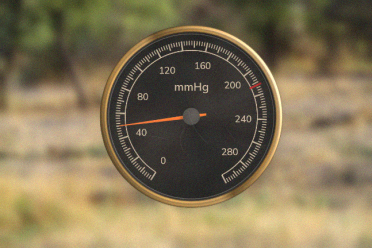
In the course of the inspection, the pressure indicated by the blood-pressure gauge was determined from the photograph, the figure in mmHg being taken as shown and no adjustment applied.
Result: 50 mmHg
